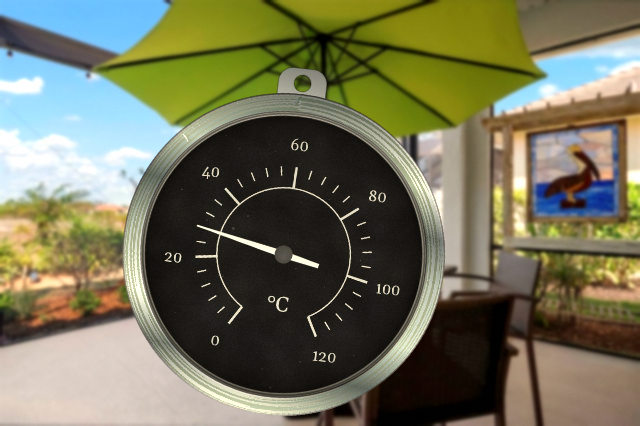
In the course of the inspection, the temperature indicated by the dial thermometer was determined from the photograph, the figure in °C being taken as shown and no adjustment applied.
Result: 28 °C
